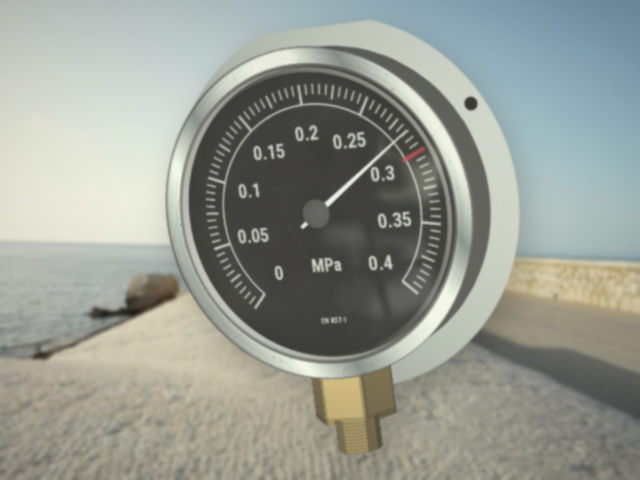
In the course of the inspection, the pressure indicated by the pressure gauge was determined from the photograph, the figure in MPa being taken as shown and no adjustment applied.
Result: 0.285 MPa
